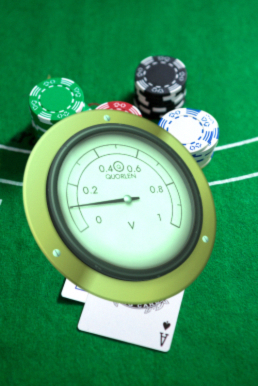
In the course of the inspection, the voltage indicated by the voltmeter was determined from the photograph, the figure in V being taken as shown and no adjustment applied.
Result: 0.1 V
